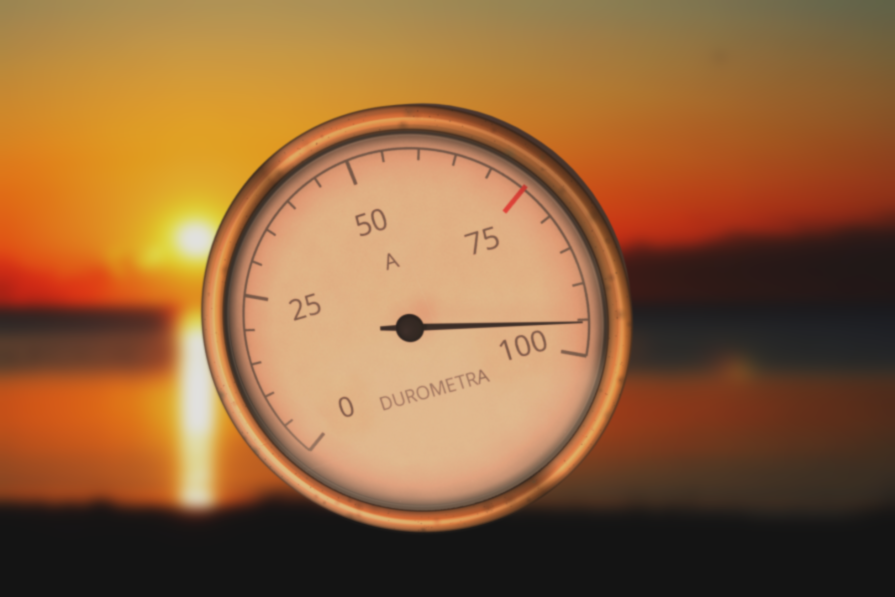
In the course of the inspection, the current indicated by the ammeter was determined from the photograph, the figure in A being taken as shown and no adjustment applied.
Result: 95 A
